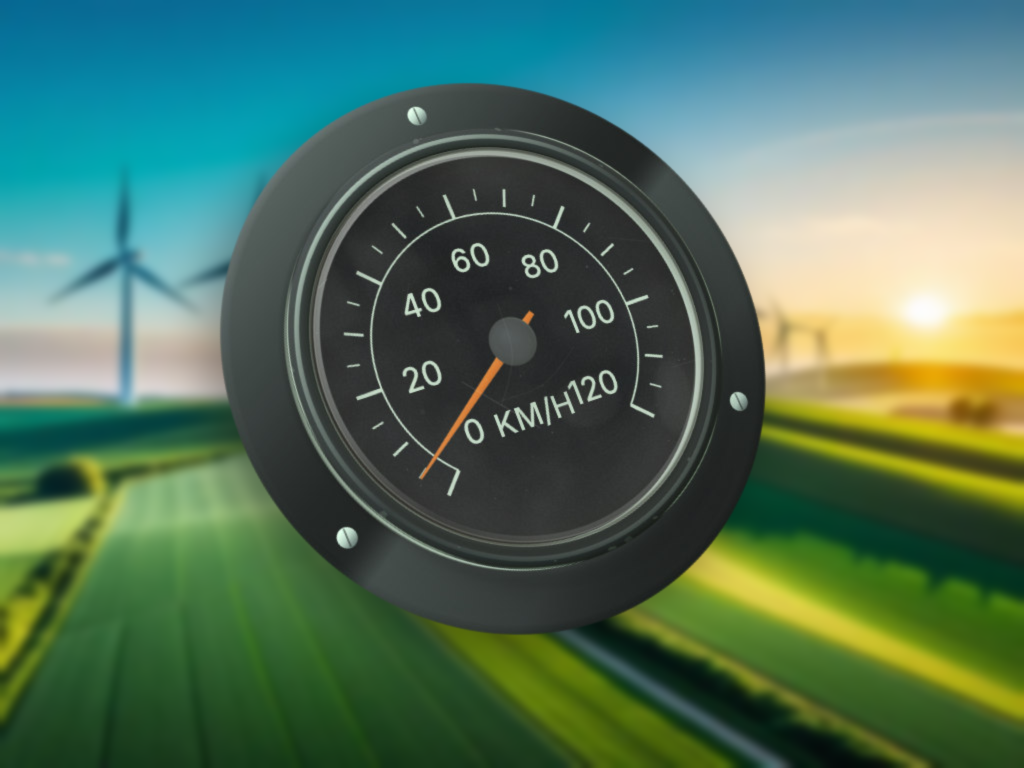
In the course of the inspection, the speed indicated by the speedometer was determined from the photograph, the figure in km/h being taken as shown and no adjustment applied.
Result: 5 km/h
